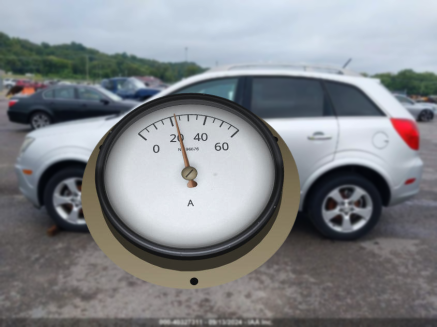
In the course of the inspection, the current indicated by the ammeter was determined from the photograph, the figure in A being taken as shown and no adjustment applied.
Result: 22.5 A
